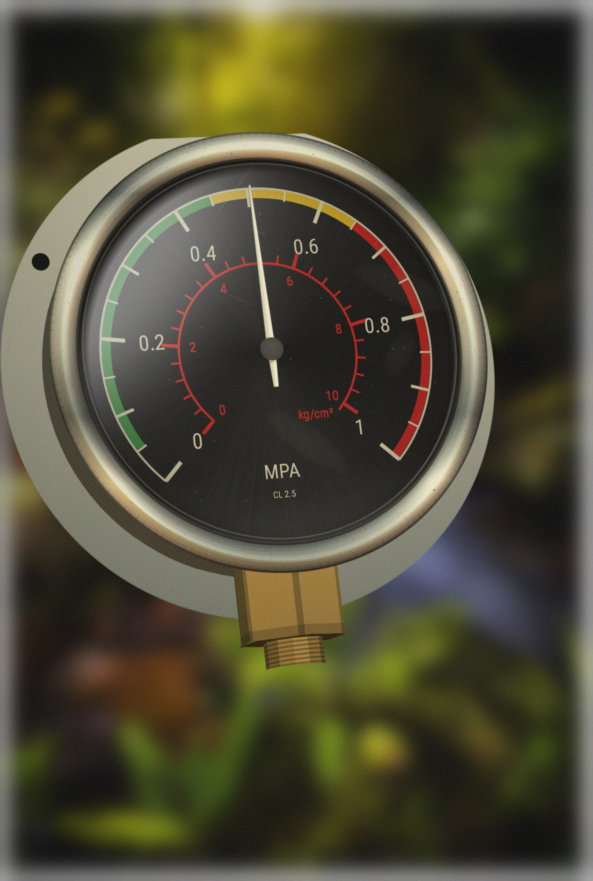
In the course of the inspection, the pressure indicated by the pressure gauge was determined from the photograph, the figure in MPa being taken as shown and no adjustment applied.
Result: 0.5 MPa
